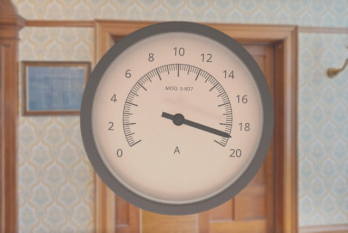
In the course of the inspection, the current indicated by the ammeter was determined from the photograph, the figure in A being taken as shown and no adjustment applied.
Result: 19 A
